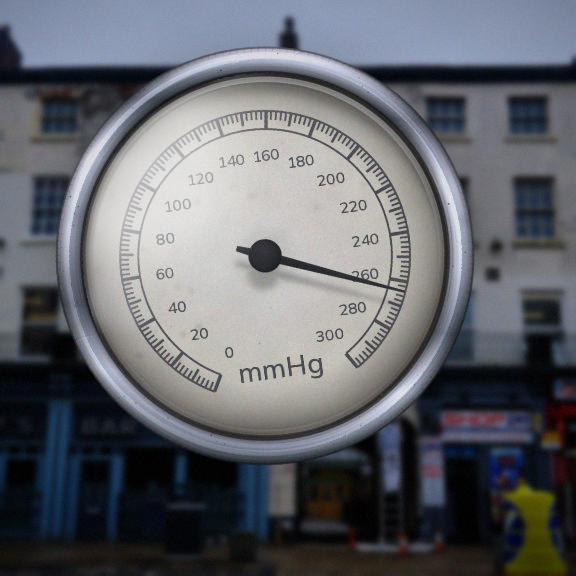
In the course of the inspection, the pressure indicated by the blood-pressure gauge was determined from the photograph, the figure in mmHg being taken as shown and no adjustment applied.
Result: 264 mmHg
